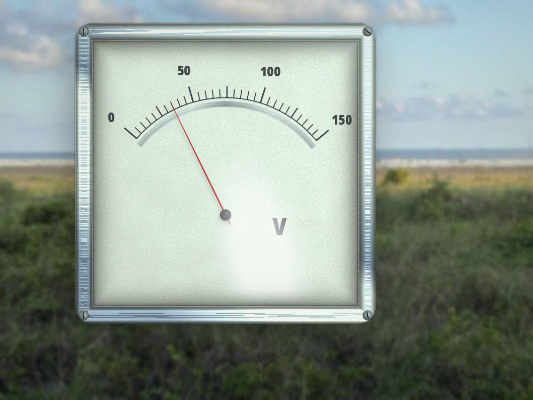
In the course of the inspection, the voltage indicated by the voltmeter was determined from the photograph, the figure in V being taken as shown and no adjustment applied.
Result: 35 V
